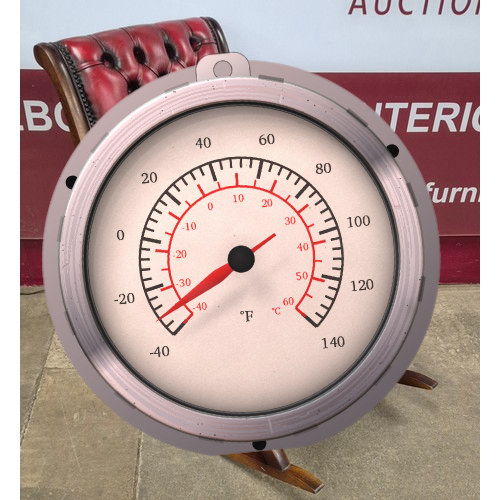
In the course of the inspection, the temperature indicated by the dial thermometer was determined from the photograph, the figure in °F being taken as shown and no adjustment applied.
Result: -32 °F
